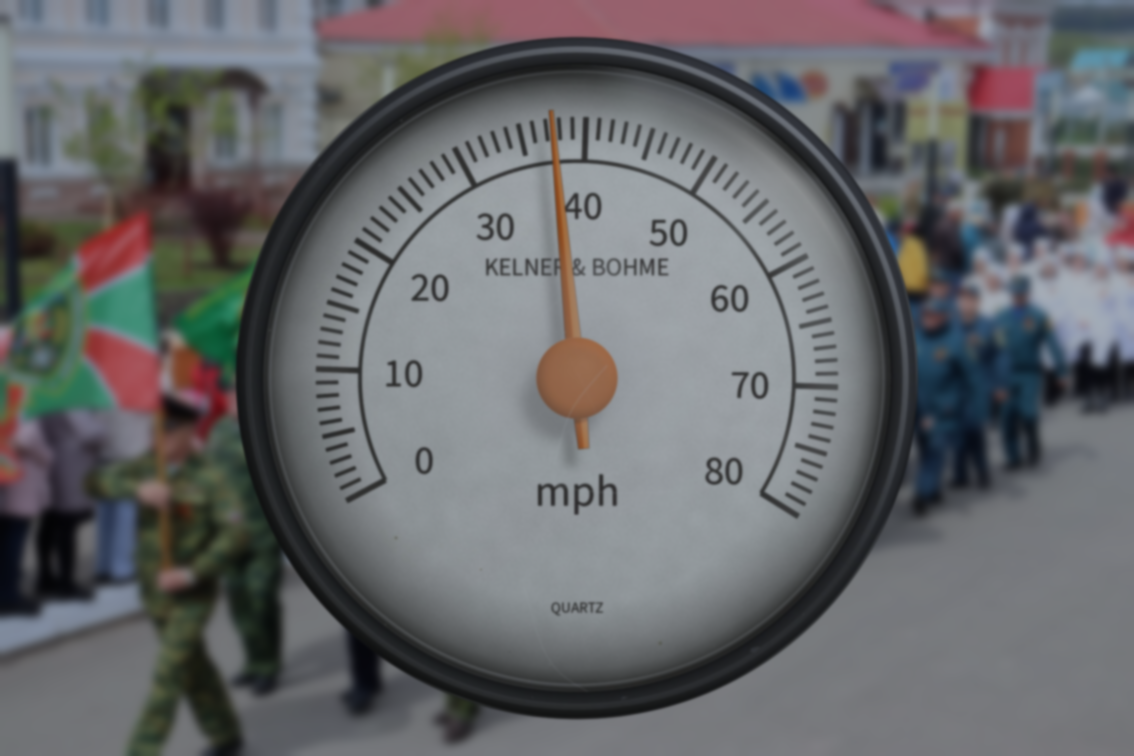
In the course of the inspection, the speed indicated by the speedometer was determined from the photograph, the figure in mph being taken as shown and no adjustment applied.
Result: 37.5 mph
